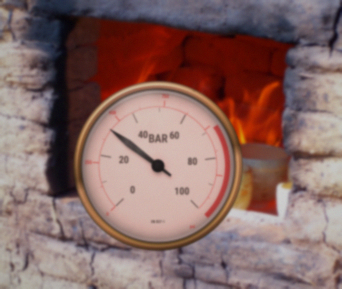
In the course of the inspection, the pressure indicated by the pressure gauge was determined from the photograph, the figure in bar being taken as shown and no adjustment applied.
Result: 30 bar
